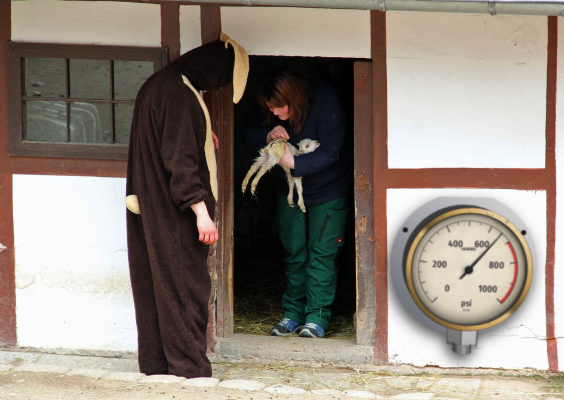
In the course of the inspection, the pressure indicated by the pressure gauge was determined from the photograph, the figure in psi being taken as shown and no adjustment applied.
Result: 650 psi
